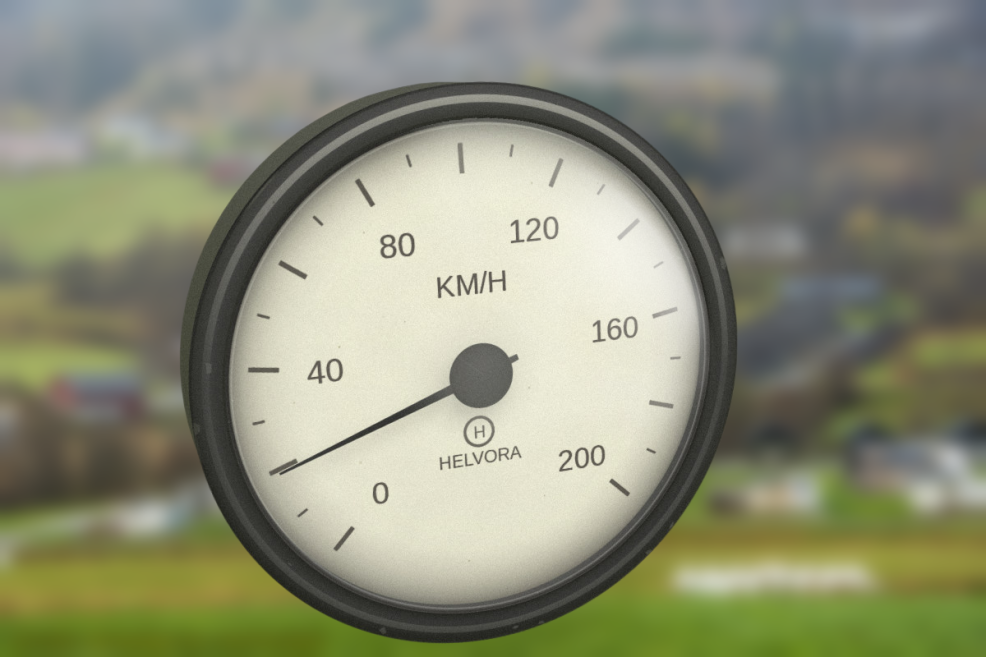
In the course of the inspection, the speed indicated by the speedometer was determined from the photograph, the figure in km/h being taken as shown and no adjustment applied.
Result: 20 km/h
